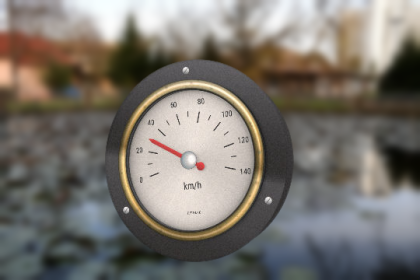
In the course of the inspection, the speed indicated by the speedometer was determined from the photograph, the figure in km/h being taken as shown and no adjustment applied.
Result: 30 km/h
